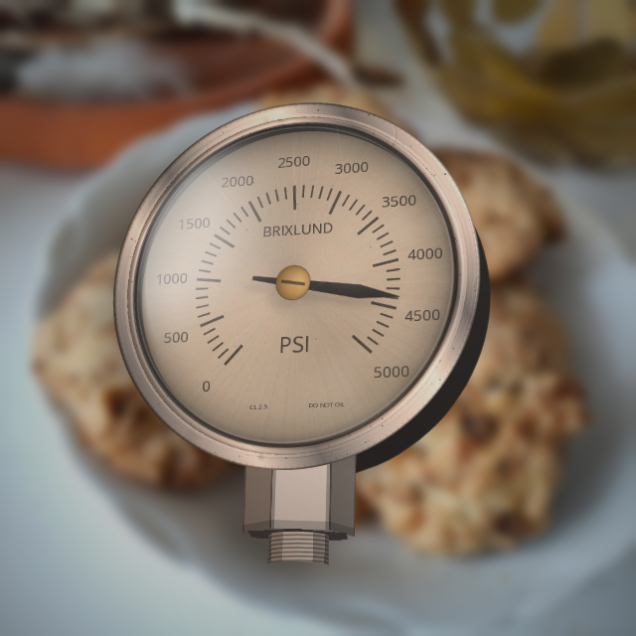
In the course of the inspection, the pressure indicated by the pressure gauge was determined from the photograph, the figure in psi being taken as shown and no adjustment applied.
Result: 4400 psi
